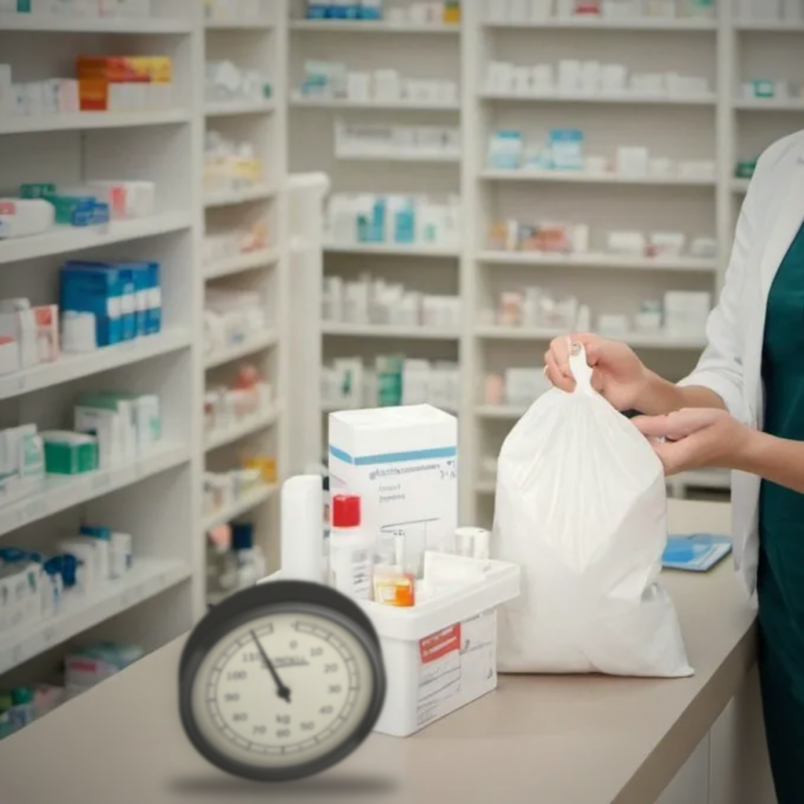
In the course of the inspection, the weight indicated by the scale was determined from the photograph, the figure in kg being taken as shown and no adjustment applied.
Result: 115 kg
